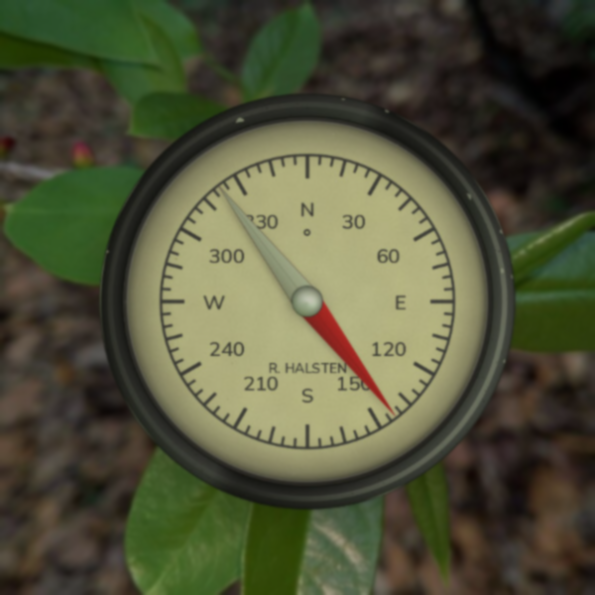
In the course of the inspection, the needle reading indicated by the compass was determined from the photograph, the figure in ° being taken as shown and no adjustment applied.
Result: 142.5 °
